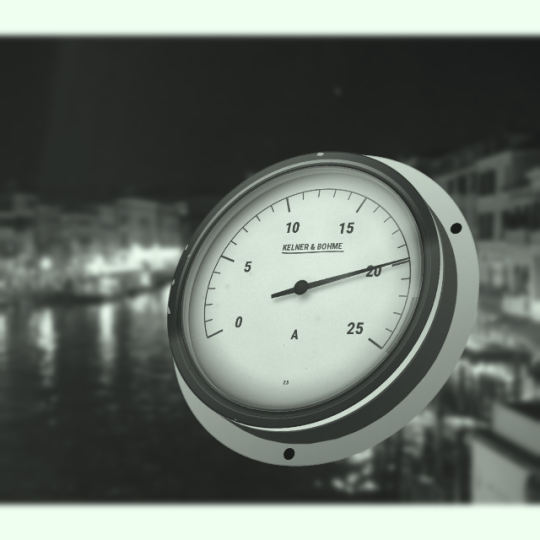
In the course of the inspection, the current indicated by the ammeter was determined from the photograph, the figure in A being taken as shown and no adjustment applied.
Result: 20 A
